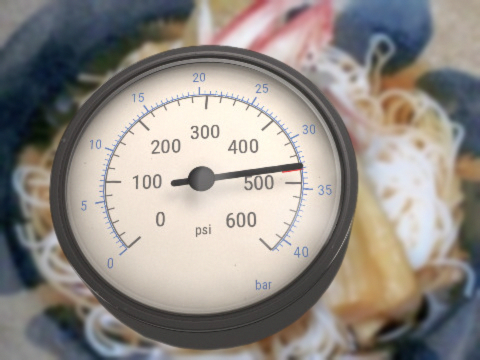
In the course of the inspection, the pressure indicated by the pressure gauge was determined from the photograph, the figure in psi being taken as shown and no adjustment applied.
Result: 480 psi
